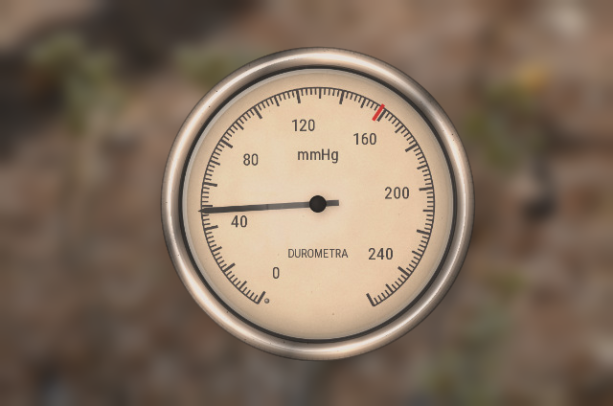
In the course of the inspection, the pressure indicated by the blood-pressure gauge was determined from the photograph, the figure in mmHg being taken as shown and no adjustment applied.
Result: 48 mmHg
